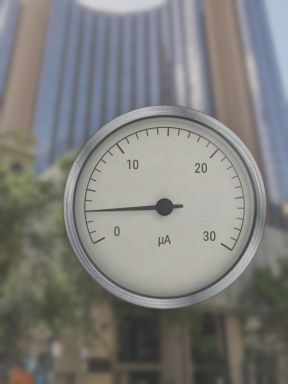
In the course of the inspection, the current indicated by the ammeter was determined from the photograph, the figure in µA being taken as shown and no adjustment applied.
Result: 3 µA
